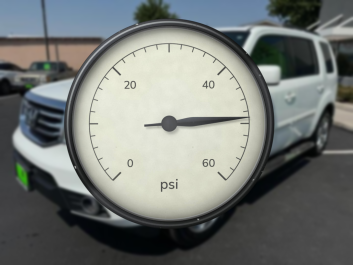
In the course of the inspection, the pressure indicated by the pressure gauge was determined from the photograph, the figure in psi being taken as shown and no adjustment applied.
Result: 49 psi
